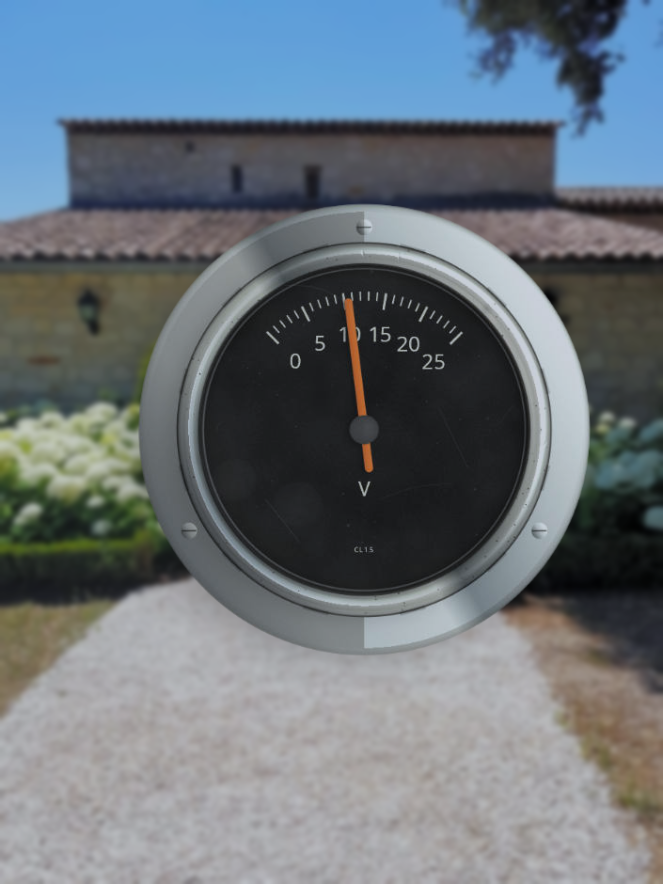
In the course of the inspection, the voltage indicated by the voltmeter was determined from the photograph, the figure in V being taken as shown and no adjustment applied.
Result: 10.5 V
